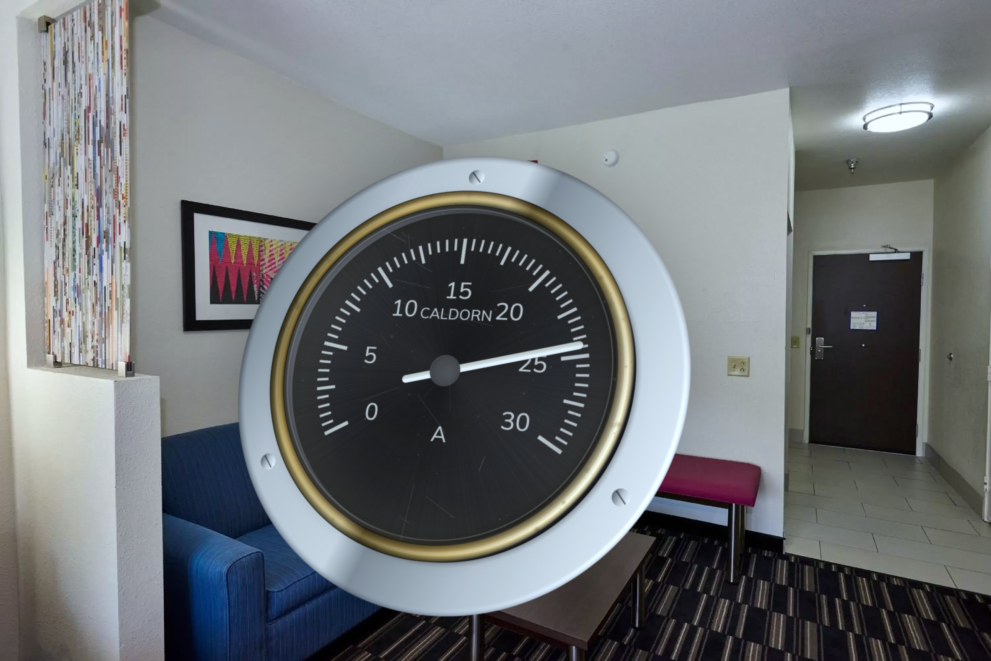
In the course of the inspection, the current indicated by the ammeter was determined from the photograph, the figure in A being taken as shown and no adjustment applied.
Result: 24.5 A
